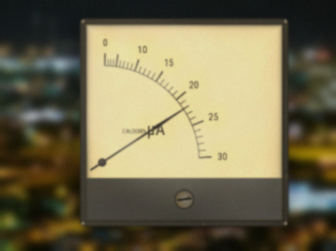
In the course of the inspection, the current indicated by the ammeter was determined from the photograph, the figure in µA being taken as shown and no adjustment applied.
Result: 22 µA
